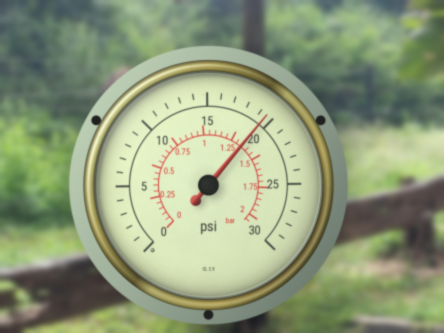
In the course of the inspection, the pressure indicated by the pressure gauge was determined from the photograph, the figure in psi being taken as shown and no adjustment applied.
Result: 19.5 psi
